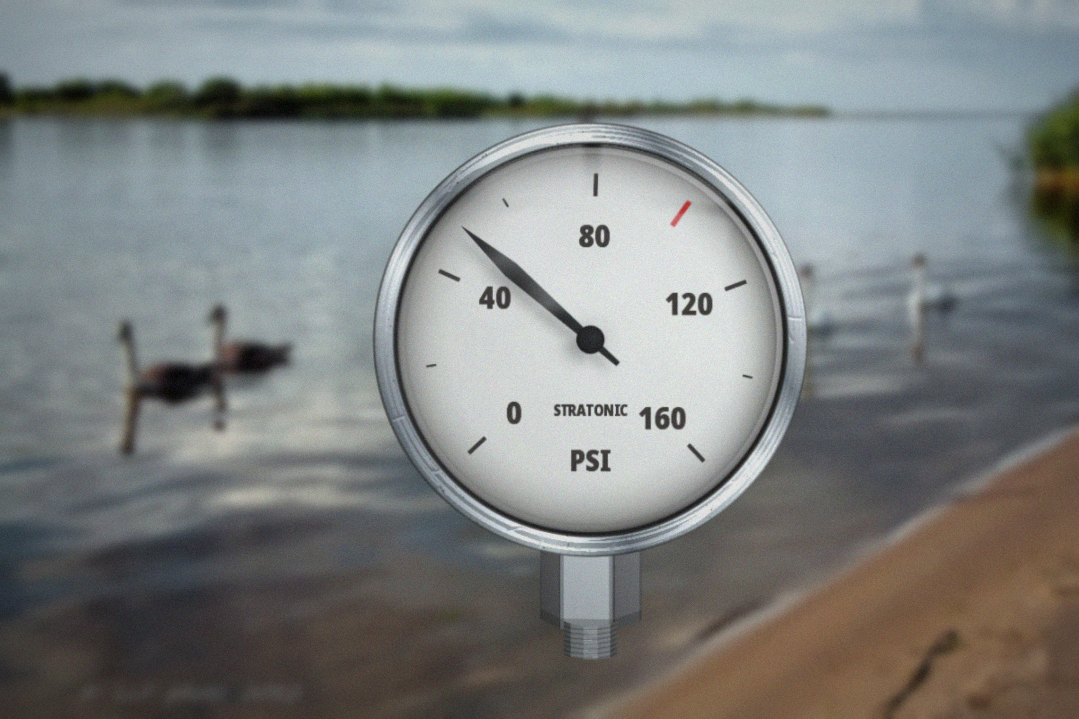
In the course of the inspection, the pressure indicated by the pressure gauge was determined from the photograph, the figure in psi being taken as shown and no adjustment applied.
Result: 50 psi
